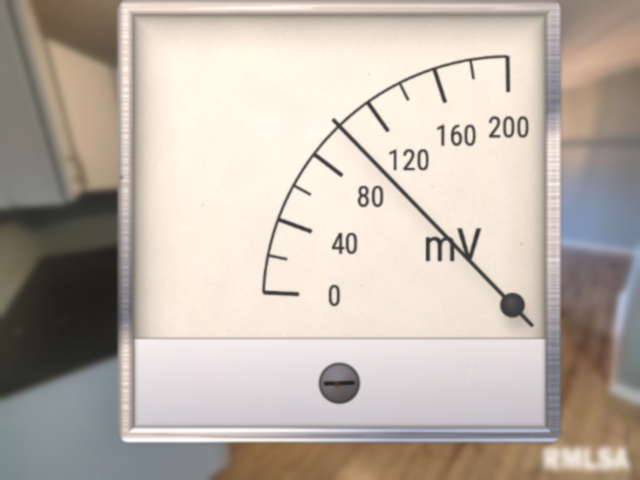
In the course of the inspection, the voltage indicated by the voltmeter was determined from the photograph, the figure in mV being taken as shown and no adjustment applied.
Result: 100 mV
